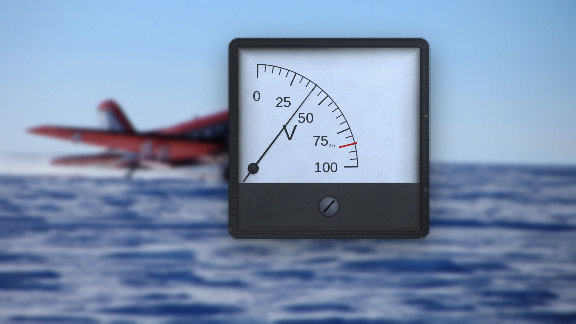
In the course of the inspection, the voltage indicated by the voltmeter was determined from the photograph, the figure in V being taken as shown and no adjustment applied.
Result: 40 V
